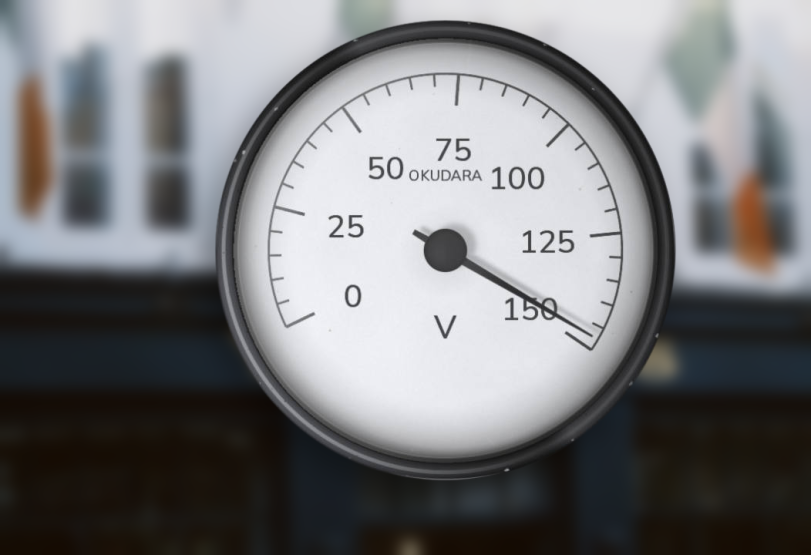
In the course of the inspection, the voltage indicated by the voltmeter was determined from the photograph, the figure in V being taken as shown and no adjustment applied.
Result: 147.5 V
